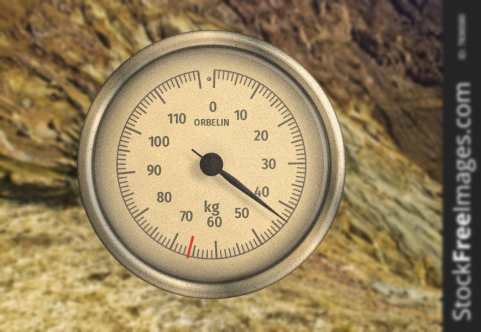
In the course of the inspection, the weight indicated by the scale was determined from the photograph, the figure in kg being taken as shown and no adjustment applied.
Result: 43 kg
